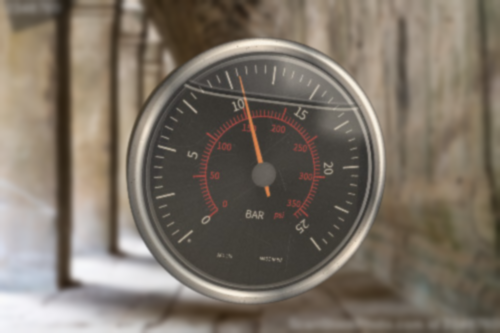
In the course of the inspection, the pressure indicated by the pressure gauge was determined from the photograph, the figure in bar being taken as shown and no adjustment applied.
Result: 10.5 bar
